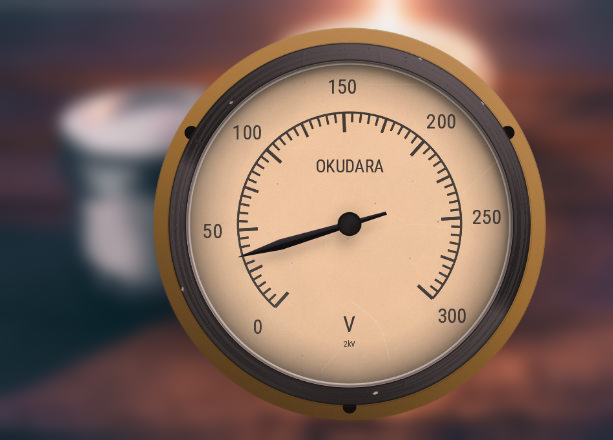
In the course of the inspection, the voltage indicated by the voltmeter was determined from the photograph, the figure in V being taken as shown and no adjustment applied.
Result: 35 V
